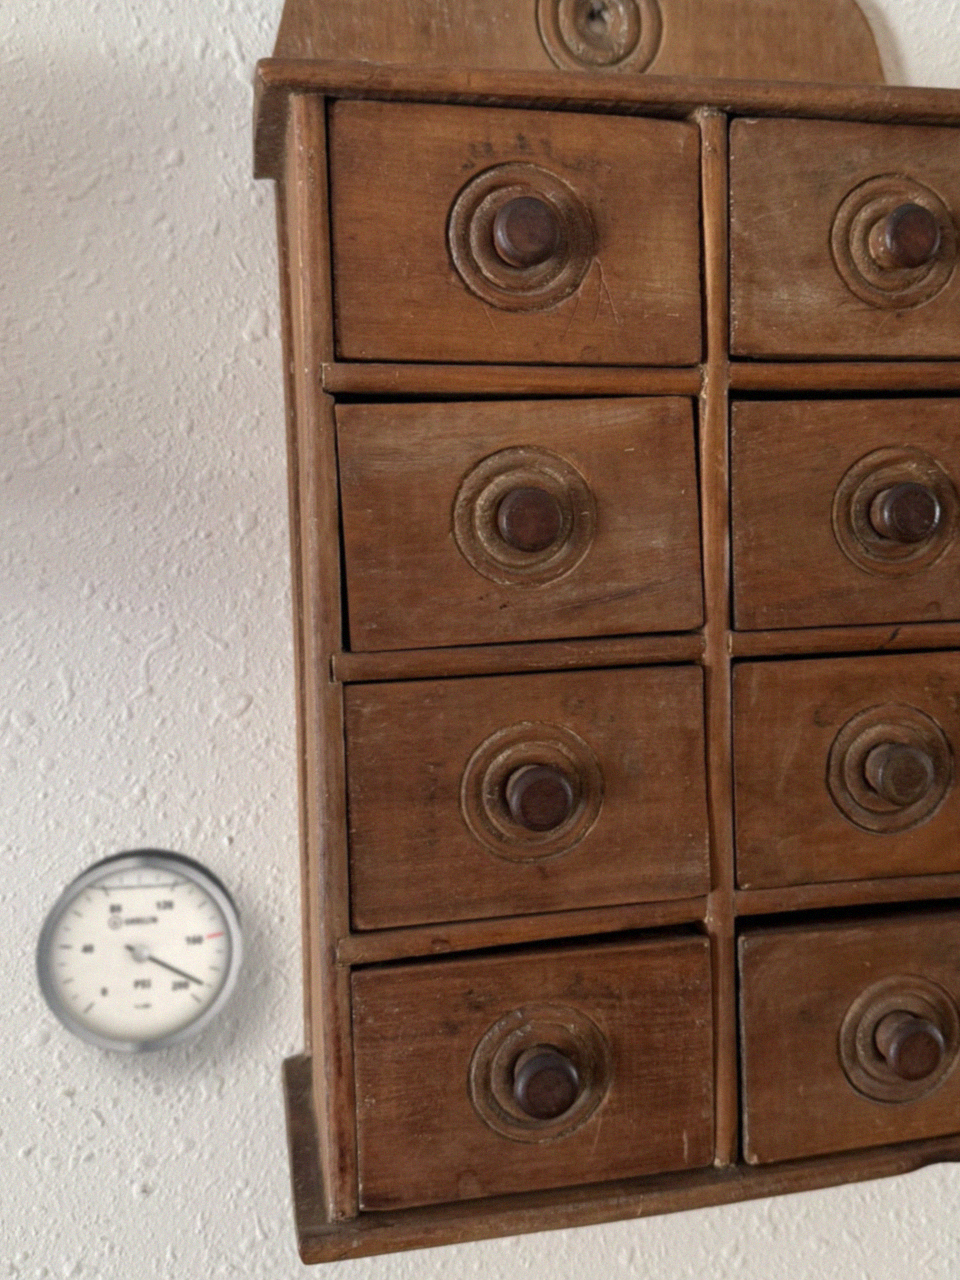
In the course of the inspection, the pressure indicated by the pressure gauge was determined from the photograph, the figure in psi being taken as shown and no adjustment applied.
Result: 190 psi
